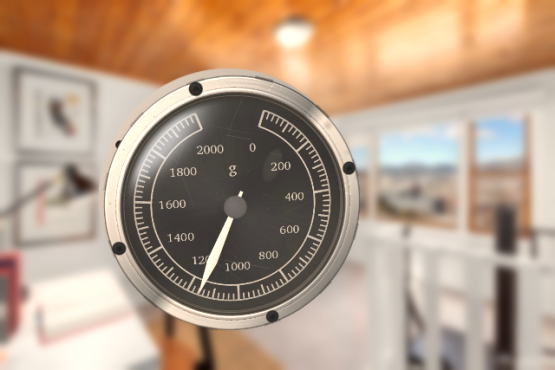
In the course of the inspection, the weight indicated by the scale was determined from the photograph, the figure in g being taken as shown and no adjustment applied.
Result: 1160 g
